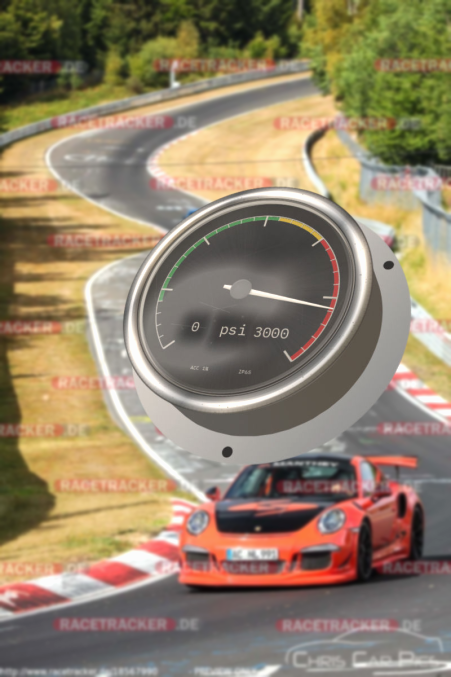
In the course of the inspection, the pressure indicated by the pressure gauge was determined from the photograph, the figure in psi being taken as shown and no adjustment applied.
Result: 2600 psi
